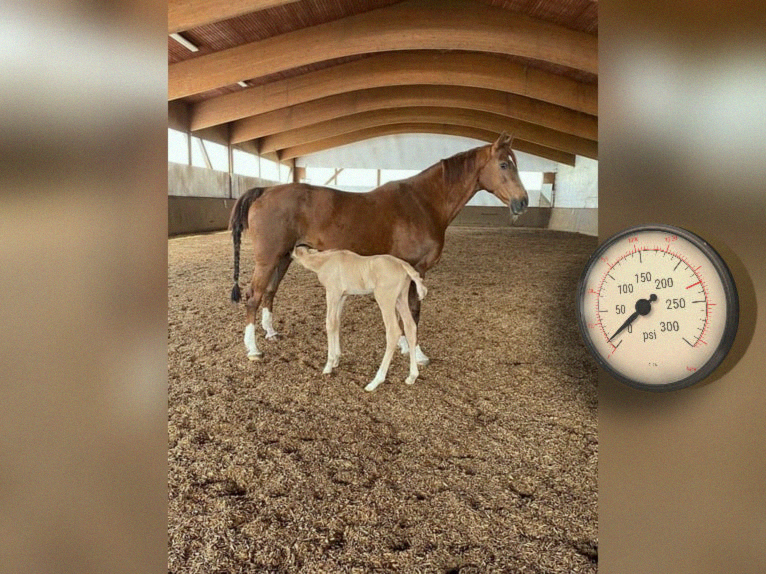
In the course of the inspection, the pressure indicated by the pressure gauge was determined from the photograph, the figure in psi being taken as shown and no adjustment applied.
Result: 10 psi
